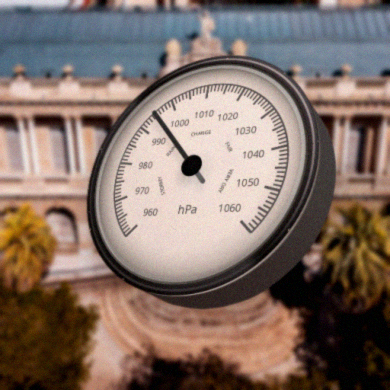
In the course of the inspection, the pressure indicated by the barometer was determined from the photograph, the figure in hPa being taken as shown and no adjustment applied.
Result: 995 hPa
